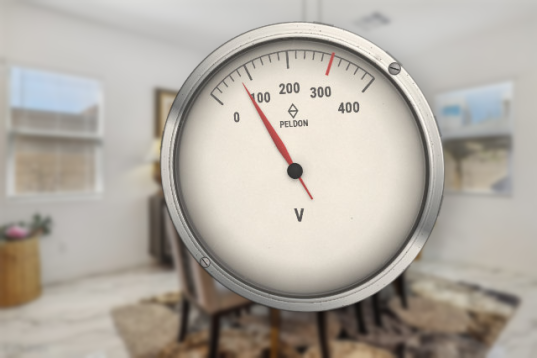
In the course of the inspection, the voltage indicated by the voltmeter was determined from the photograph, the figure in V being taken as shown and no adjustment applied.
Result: 80 V
